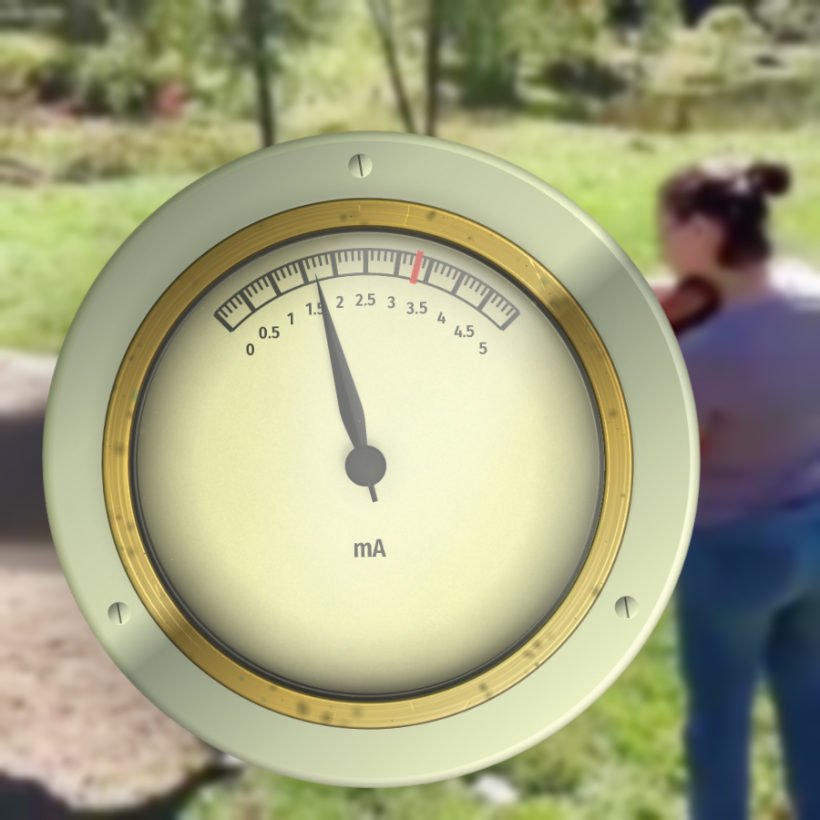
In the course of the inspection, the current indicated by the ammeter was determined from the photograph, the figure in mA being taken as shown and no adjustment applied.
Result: 1.7 mA
